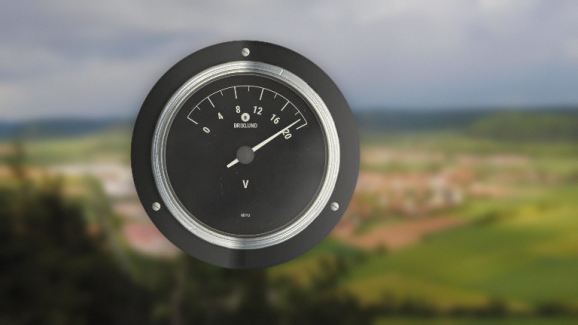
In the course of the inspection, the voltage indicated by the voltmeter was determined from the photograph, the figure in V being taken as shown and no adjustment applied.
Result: 19 V
